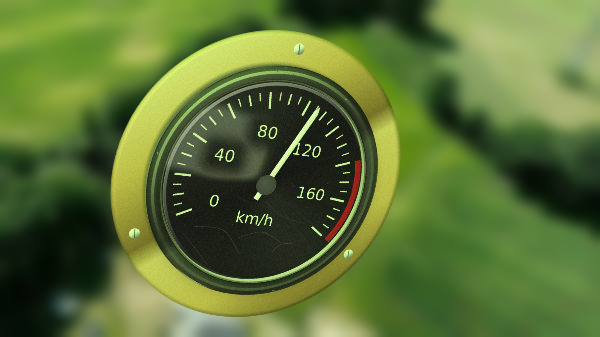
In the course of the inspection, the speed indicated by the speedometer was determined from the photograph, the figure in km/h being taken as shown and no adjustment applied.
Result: 105 km/h
